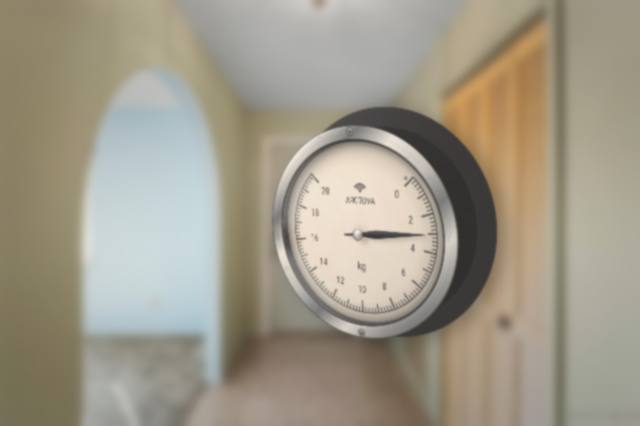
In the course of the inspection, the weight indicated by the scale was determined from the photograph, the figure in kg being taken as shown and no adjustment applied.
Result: 3 kg
